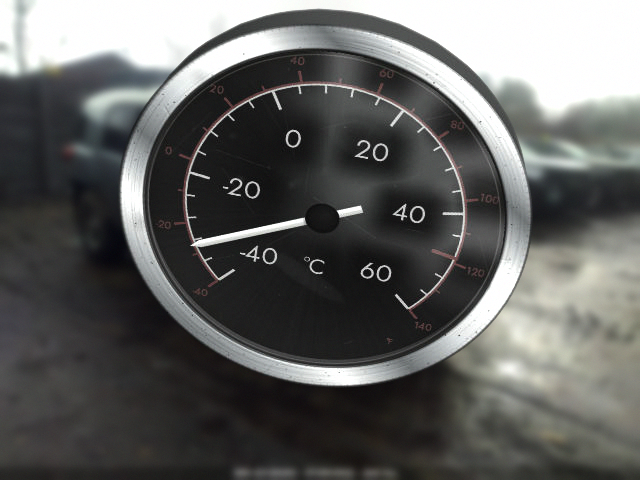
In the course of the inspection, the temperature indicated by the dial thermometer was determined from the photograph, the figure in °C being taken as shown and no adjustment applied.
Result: -32 °C
